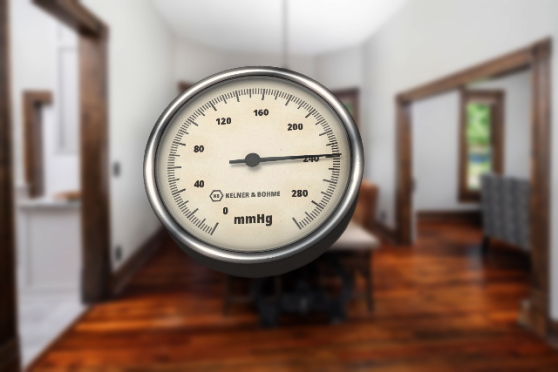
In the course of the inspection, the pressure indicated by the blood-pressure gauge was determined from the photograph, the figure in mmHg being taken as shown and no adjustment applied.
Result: 240 mmHg
